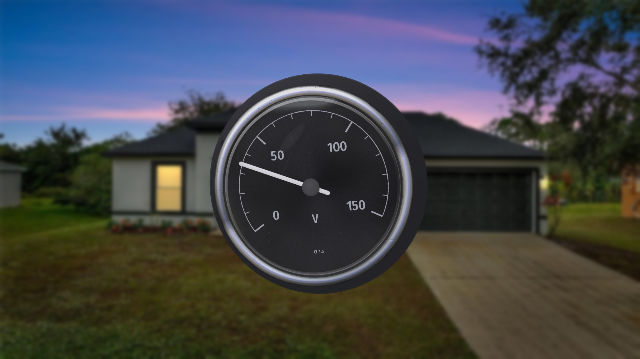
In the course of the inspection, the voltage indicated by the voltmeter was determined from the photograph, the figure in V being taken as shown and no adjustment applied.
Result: 35 V
